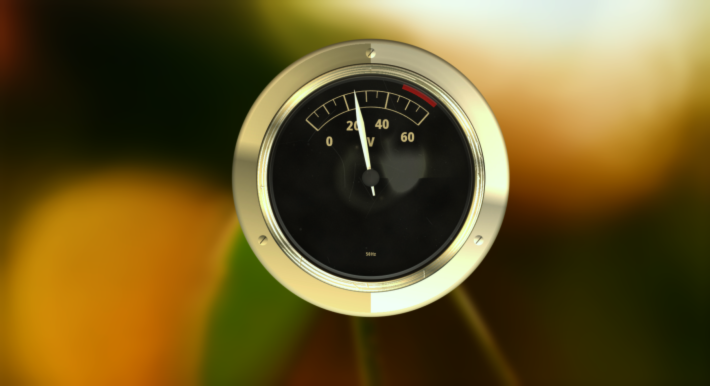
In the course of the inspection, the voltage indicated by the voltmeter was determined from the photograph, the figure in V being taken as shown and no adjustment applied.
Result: 25 V
